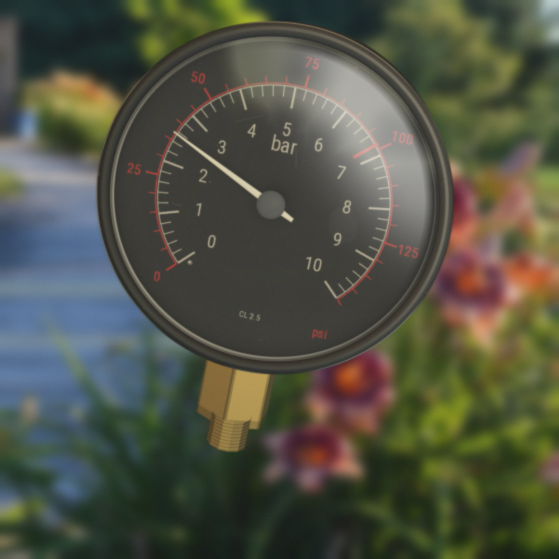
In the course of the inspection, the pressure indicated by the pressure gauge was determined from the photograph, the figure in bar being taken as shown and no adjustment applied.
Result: 2.6 bar
